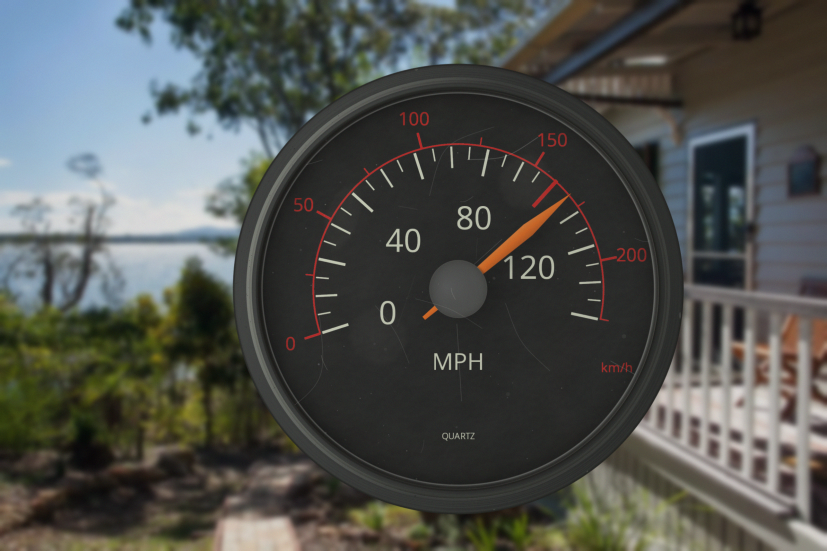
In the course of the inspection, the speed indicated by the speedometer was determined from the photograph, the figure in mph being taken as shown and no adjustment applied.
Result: 105 mph
